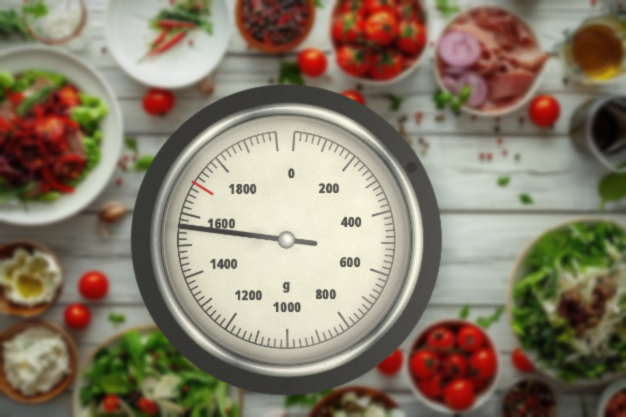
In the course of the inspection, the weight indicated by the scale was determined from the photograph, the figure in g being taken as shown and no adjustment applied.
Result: 1560 g
